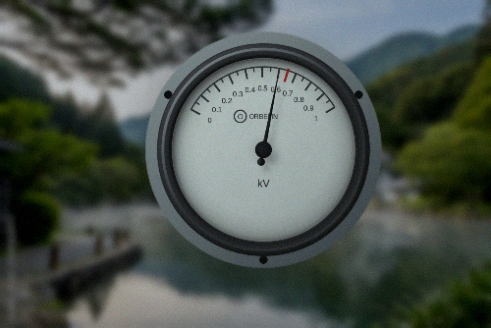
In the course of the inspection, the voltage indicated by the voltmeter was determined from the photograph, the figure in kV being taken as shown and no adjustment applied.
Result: 0.6 kV
